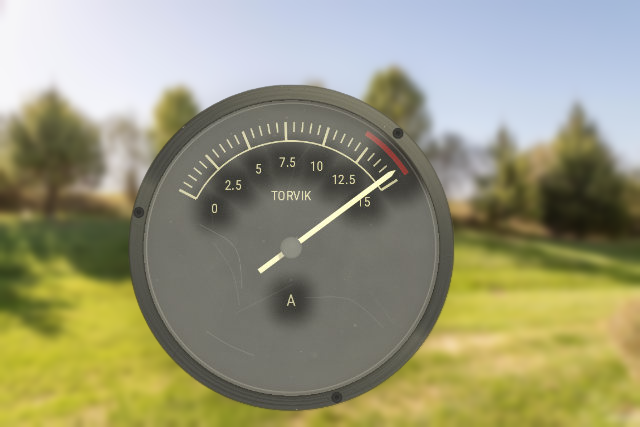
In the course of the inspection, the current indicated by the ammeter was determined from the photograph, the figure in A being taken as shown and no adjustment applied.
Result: 14.5 A
